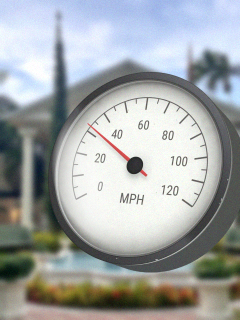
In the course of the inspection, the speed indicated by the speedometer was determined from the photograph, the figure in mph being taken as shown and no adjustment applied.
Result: 32.5 mph
